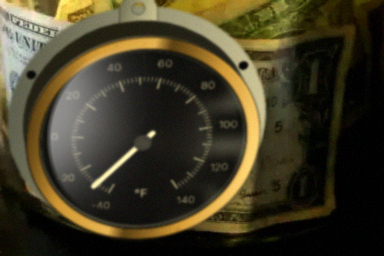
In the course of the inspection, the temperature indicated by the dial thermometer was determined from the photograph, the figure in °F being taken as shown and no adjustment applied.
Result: -30 °F
